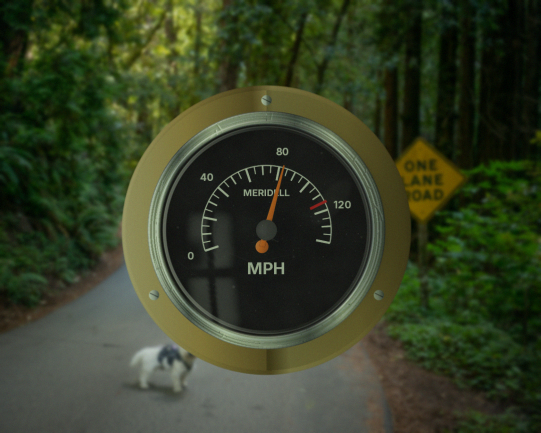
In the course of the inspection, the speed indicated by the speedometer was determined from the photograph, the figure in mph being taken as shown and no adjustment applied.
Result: 82.5 mph
